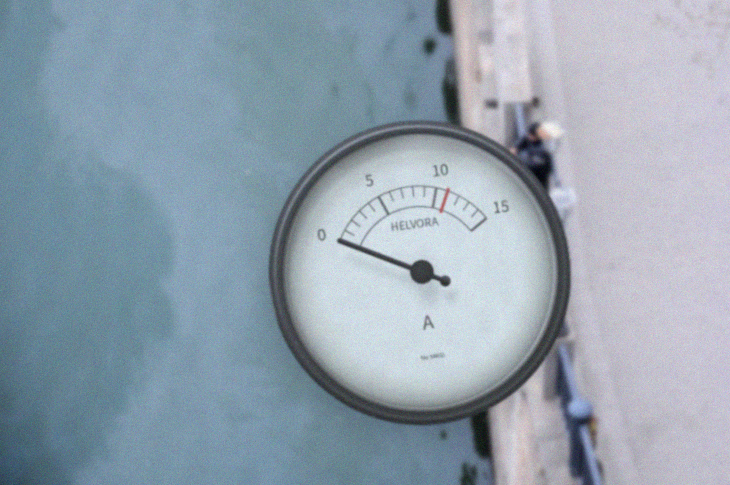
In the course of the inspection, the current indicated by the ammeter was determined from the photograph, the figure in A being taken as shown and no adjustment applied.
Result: 0 A
